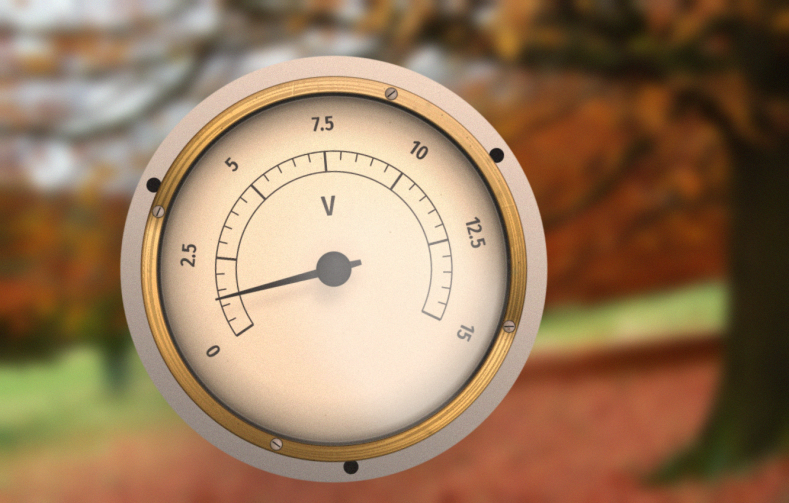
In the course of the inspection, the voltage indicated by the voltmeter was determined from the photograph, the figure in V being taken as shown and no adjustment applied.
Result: 1.25 V
